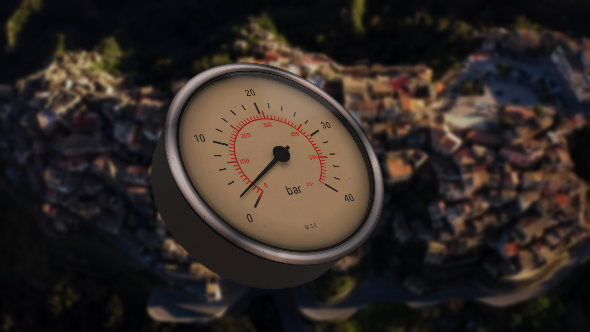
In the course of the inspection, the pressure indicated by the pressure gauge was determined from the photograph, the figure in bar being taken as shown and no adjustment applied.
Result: 2 bar
